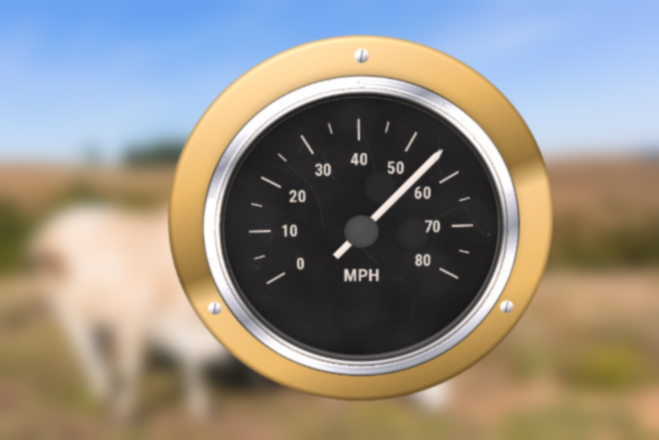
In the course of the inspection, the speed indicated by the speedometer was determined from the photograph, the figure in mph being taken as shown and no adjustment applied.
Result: 55 mph
